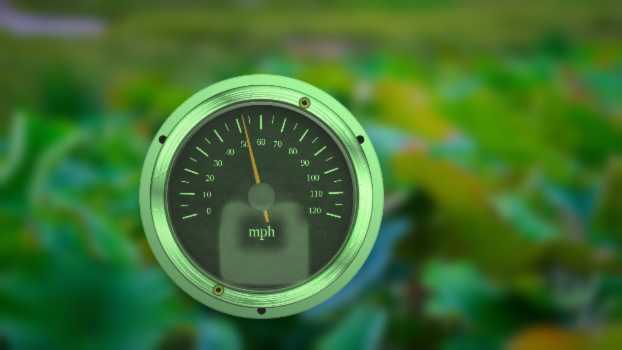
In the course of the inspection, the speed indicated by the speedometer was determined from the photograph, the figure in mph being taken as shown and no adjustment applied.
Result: 52.5 mph
